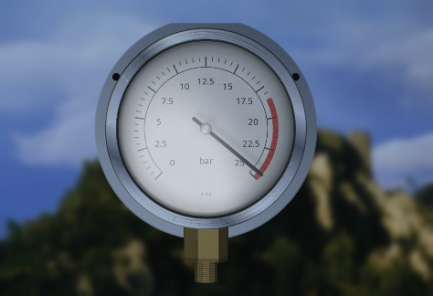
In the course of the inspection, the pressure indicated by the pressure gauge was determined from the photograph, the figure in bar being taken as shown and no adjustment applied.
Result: 24.5 bar
